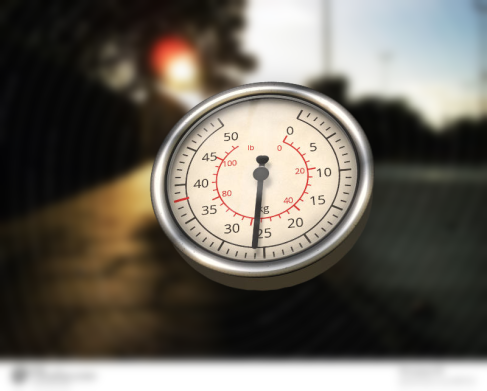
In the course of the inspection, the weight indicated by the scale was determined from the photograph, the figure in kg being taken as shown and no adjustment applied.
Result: 26 kg
